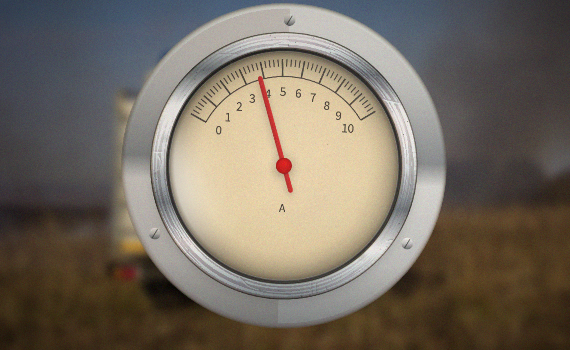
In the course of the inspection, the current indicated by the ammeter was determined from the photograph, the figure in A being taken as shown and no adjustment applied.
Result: 3.8 A
